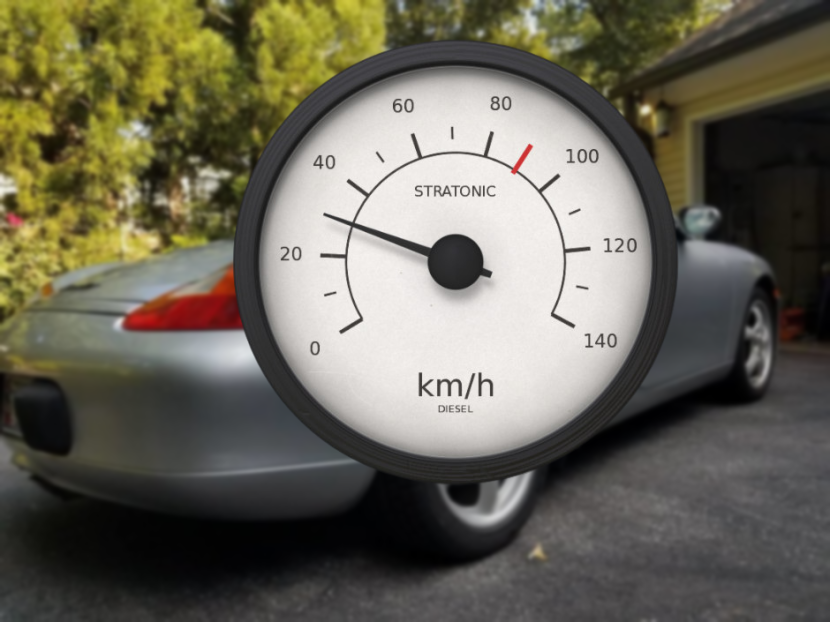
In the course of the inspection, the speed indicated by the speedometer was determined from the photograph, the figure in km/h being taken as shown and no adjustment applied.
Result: 30 km/h
